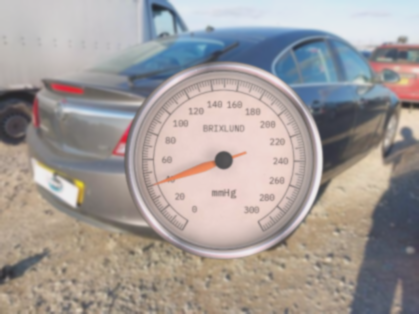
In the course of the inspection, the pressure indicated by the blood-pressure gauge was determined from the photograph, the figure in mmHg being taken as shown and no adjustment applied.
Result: 40 mmHg
